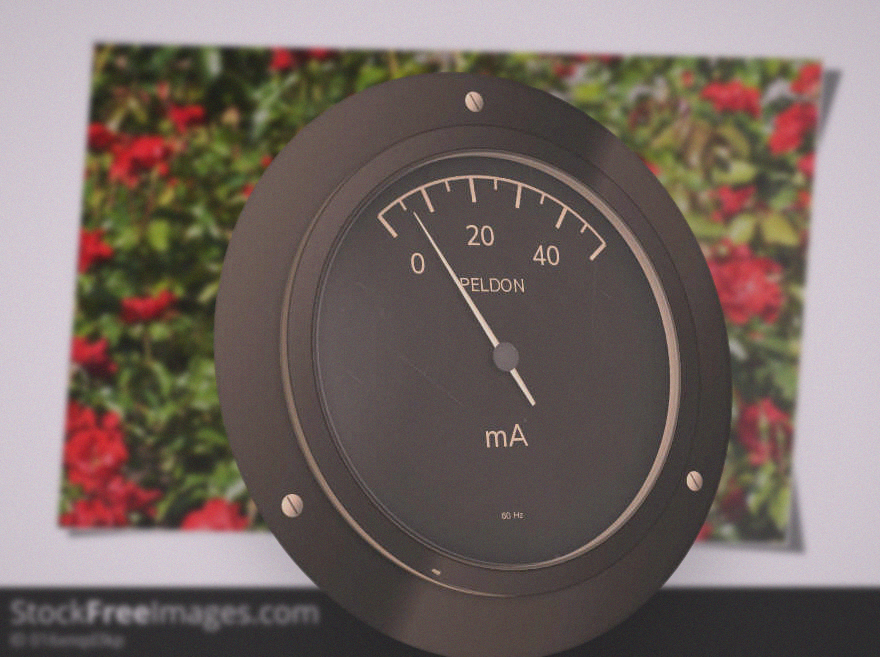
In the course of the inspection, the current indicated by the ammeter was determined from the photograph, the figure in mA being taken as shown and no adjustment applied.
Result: 5 mA
